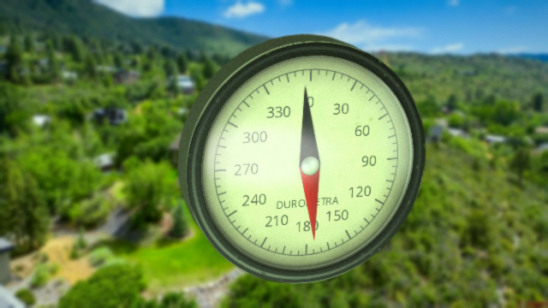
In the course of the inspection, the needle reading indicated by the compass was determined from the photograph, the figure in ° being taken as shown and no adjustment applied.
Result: 175 °
